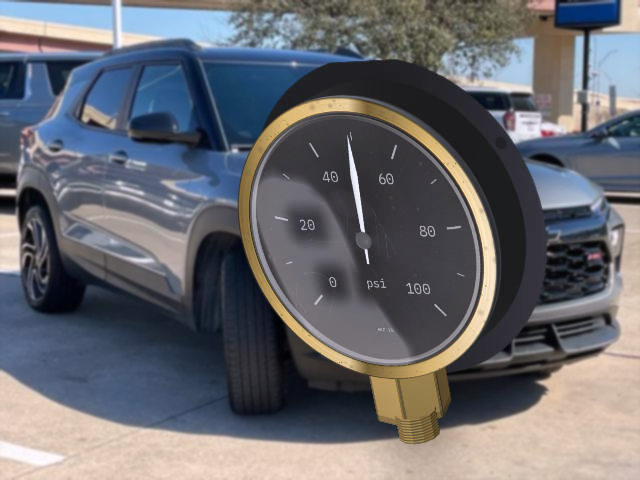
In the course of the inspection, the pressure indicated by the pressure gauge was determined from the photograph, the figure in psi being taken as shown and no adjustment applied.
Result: 50 psi
